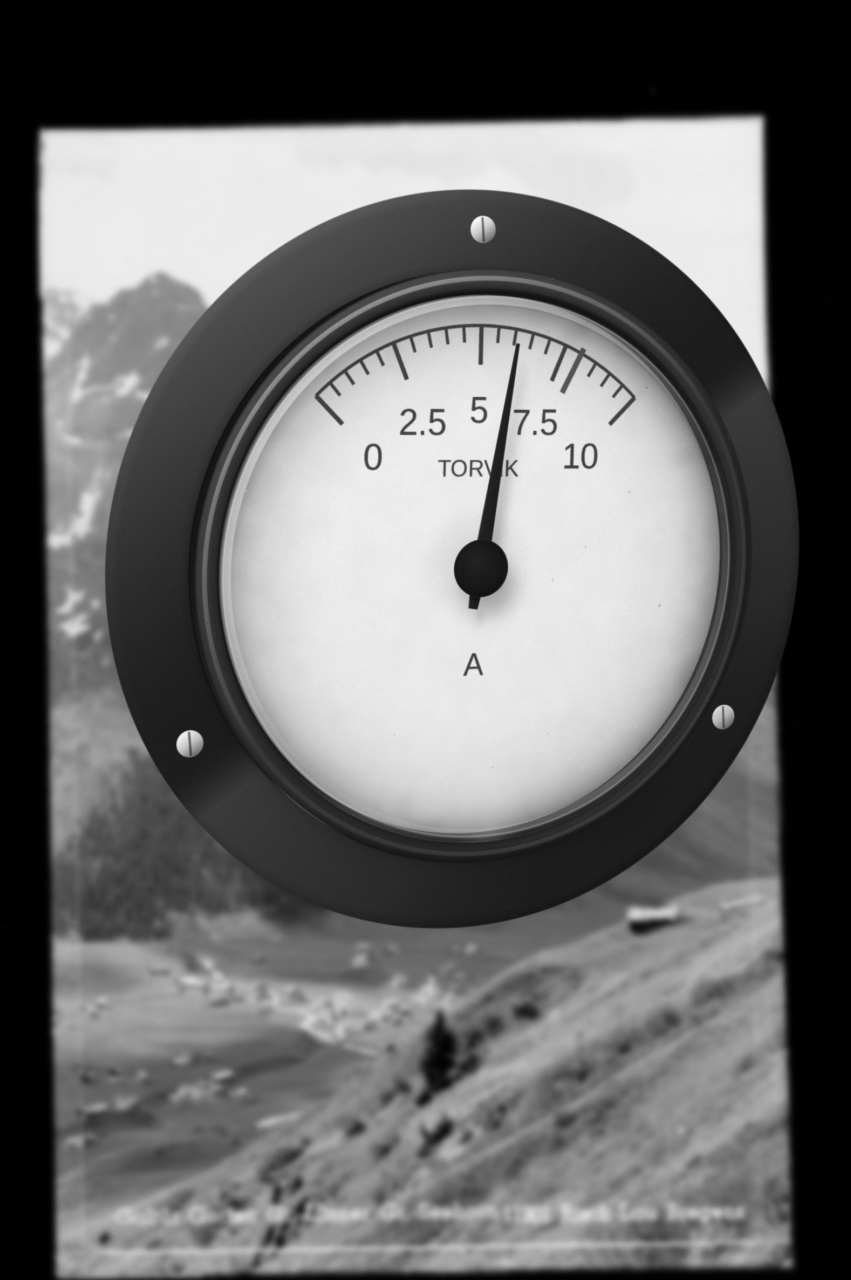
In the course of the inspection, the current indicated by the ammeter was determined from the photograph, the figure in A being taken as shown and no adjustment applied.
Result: 6 A
